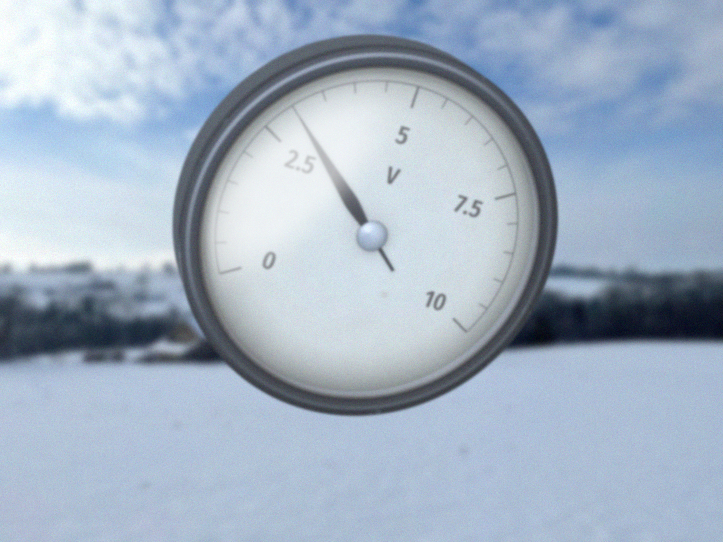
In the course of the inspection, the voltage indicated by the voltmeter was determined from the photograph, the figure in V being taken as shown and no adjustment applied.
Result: 3 V
